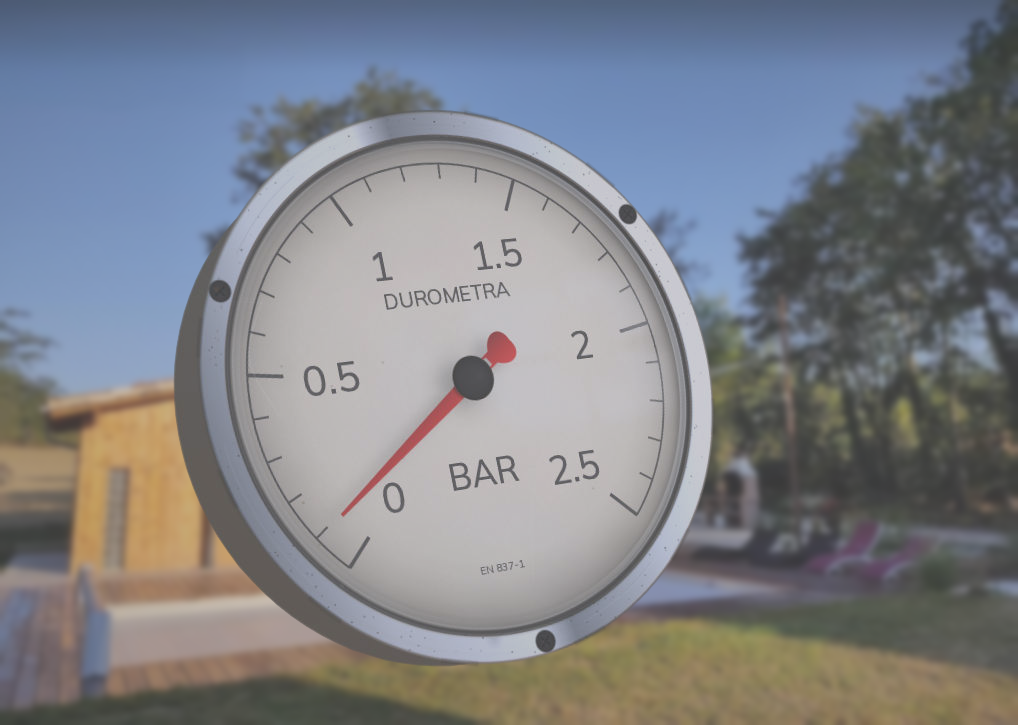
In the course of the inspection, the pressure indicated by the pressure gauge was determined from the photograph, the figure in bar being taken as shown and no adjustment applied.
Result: 0.1 bar
